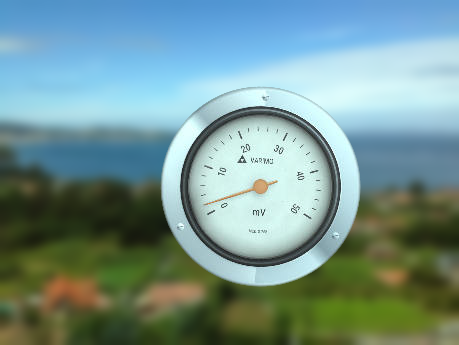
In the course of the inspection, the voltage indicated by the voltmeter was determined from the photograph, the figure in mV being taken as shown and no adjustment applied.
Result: 2 mV
